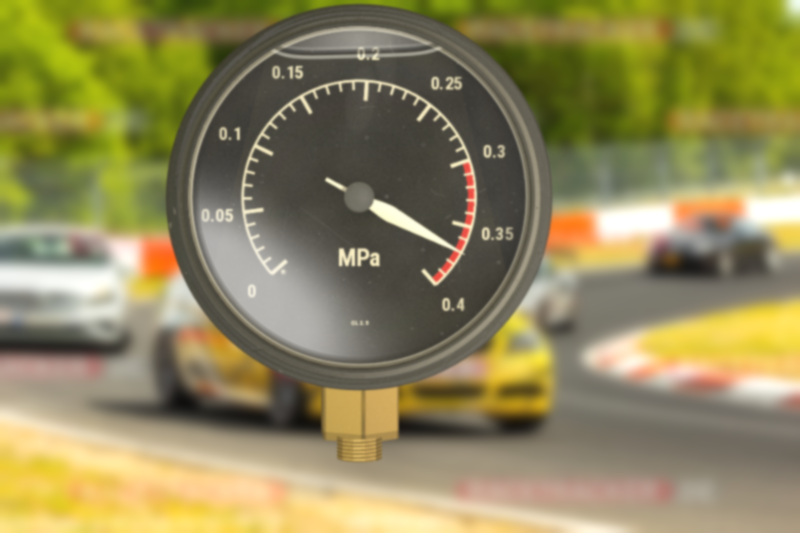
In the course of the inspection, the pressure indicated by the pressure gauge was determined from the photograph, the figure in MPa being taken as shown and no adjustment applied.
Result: 0.37 MPa
